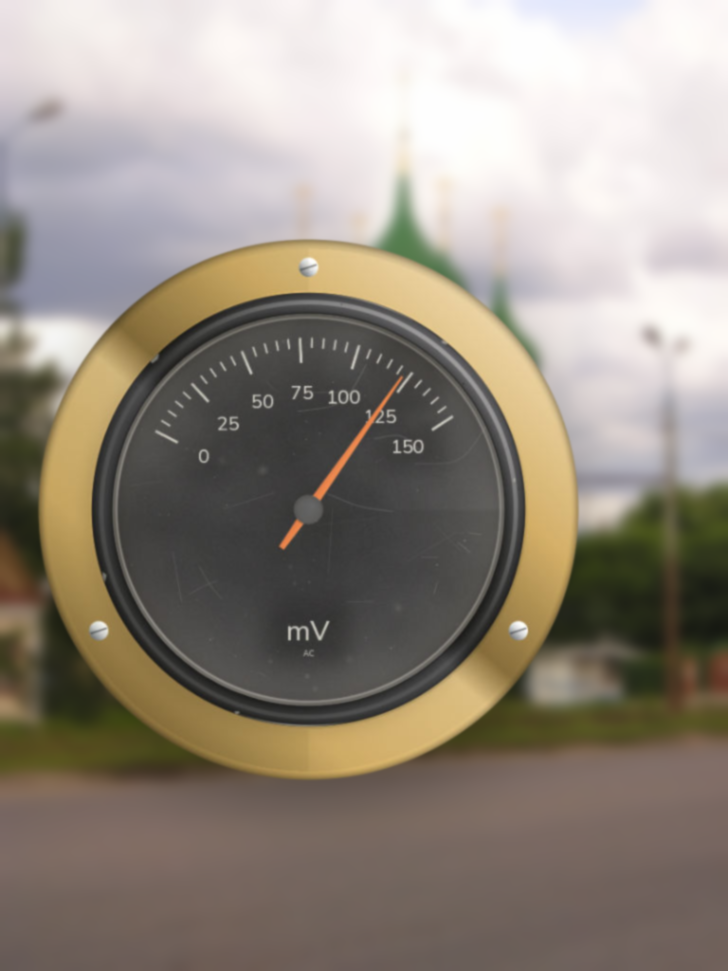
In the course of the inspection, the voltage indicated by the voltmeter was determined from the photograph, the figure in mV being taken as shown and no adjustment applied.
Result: 122.5 mV
